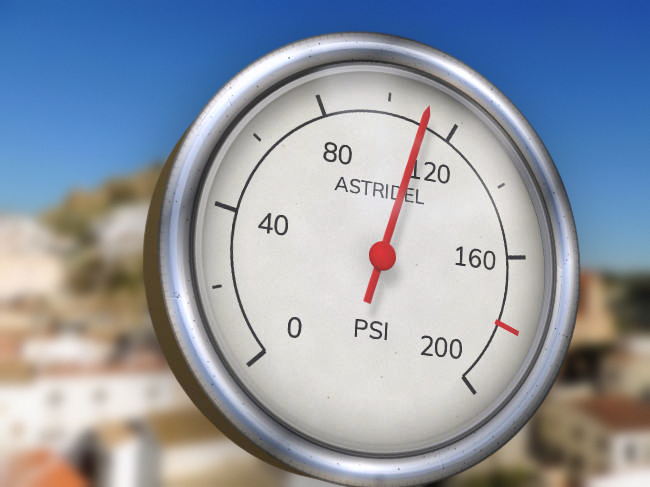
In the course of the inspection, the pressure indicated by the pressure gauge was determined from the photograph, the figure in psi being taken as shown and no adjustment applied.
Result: 110 psi
